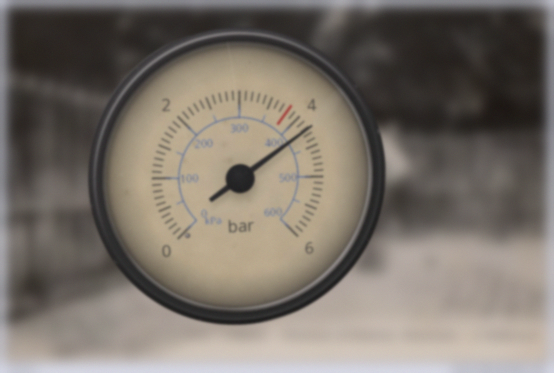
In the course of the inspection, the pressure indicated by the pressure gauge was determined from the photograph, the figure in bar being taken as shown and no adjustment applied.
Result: 4.2 bar
